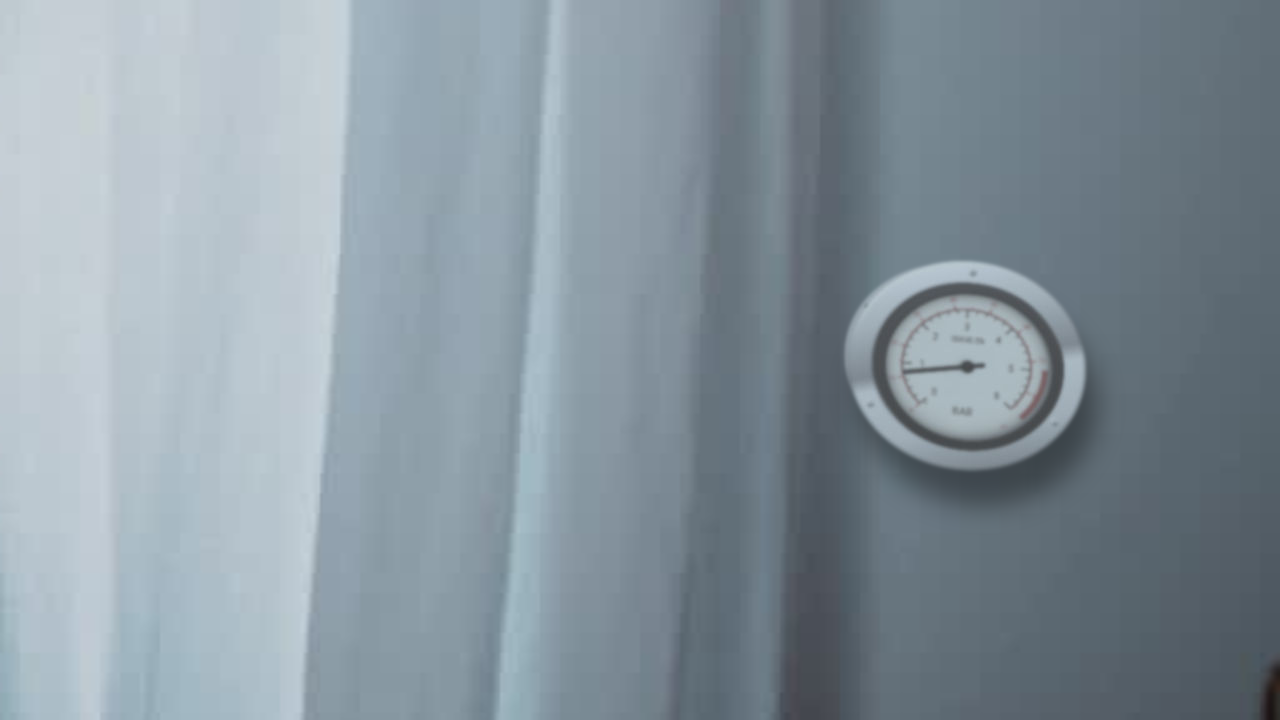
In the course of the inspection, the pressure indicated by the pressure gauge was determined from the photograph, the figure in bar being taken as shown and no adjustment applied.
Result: 0.8 bar
